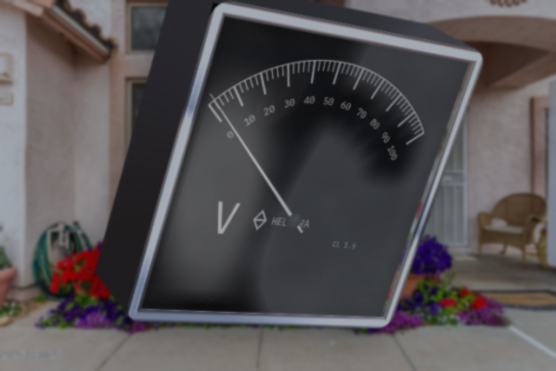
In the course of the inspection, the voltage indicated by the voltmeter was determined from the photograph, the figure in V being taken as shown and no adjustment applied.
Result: 2 V
